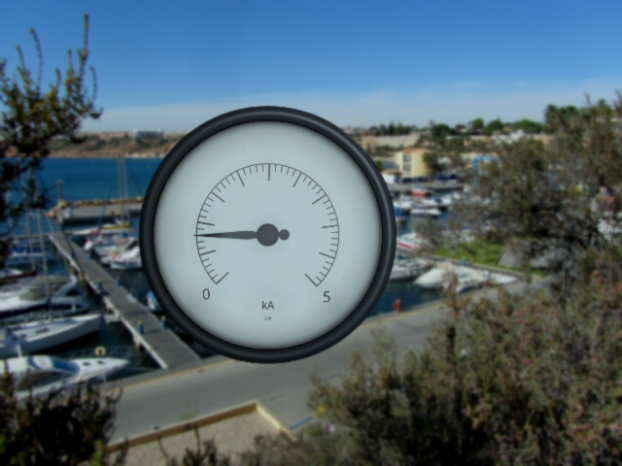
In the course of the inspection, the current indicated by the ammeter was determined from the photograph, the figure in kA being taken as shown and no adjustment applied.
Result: 0.8 kA
